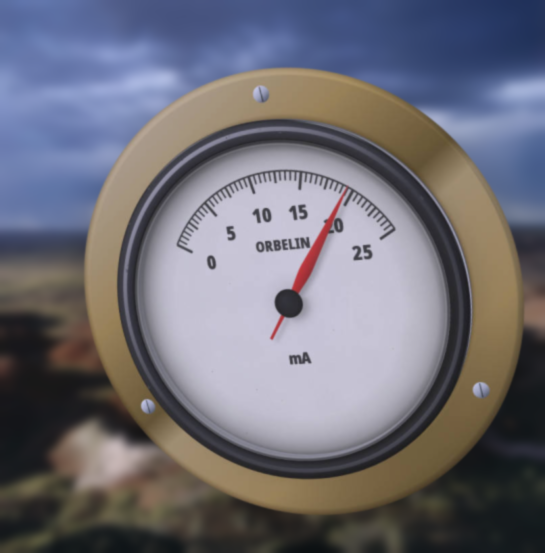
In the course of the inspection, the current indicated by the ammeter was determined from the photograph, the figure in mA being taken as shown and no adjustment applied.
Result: 19.5 mA
